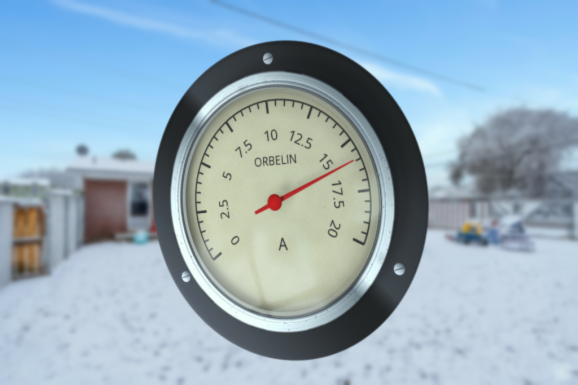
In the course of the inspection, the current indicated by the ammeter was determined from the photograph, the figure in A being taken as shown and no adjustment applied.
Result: 16 A
